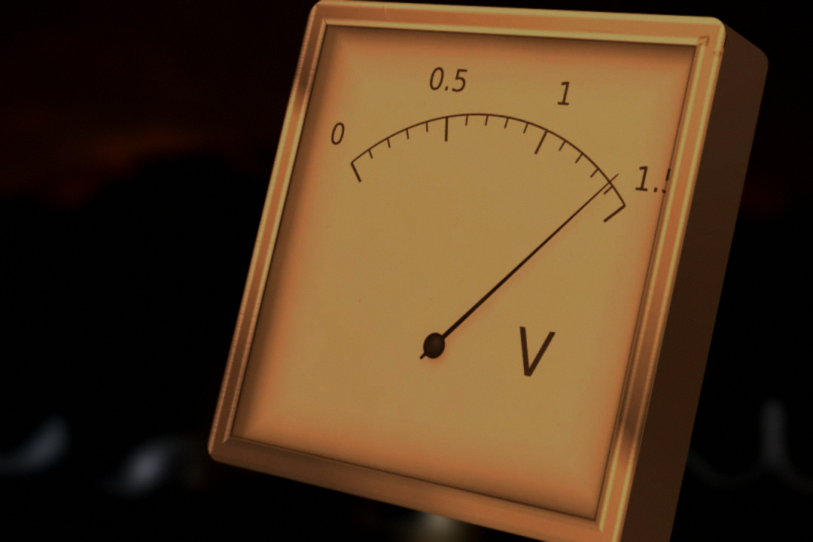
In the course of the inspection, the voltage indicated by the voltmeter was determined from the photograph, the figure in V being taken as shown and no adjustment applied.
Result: 1.4 V
